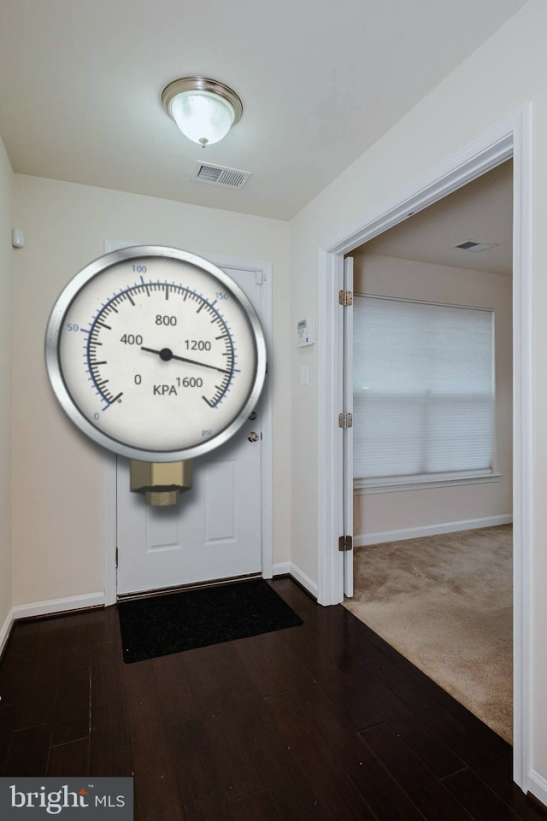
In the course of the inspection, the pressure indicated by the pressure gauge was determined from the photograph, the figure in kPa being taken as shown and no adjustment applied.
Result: 1400 kPa
